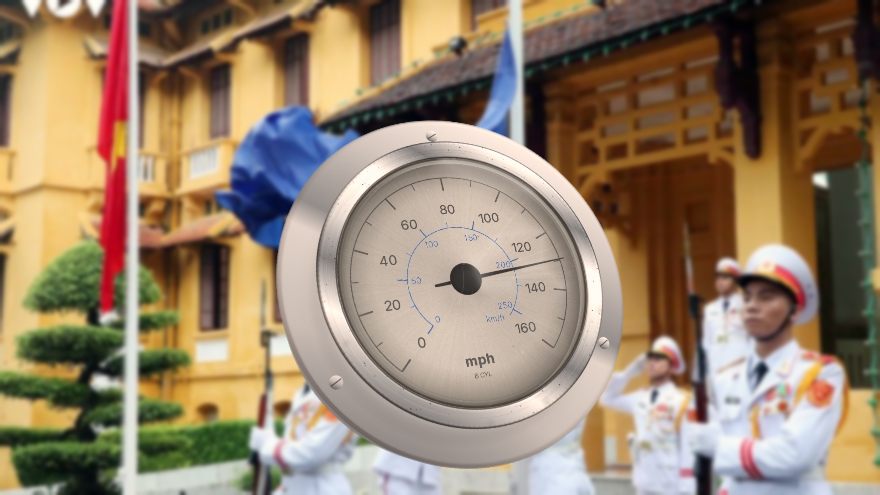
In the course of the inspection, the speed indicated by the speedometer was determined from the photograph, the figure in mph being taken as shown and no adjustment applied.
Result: 130 mph
